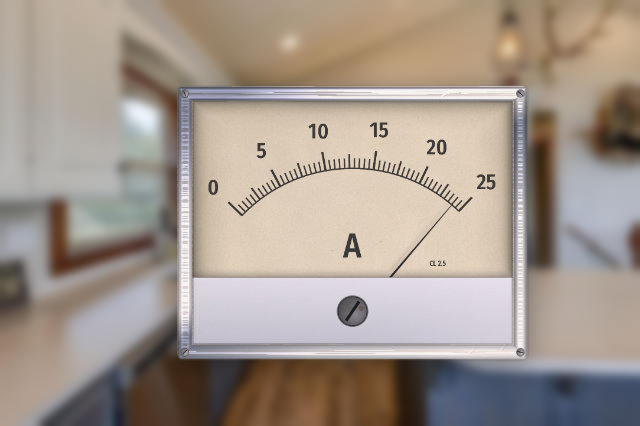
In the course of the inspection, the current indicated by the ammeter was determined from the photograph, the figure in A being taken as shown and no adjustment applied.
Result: 24 A
